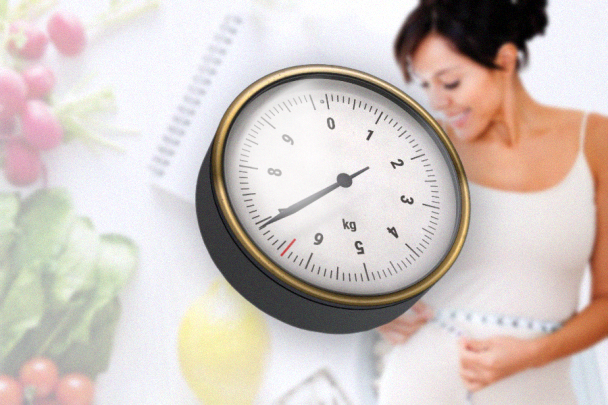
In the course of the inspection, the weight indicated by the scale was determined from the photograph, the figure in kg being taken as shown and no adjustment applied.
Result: 6.9 kg
